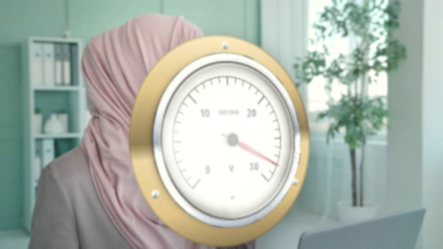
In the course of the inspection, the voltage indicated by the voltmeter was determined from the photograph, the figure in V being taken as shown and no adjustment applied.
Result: 28 V
